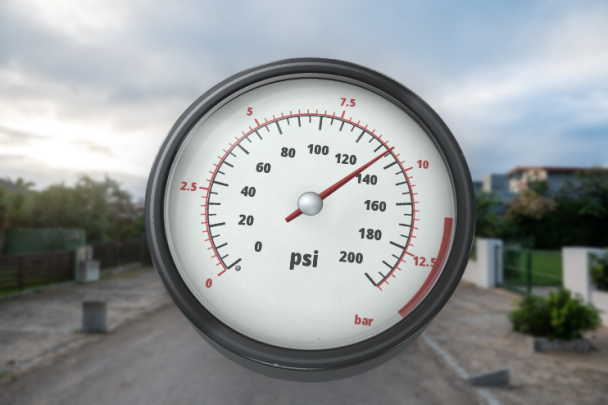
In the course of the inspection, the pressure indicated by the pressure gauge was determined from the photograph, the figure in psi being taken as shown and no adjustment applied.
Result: 135 psi
